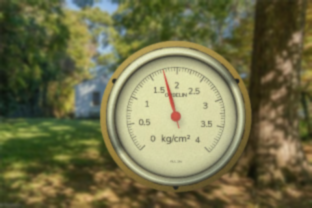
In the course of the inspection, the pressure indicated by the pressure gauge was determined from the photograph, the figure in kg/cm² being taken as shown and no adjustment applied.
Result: 1.75 kg/cm²
